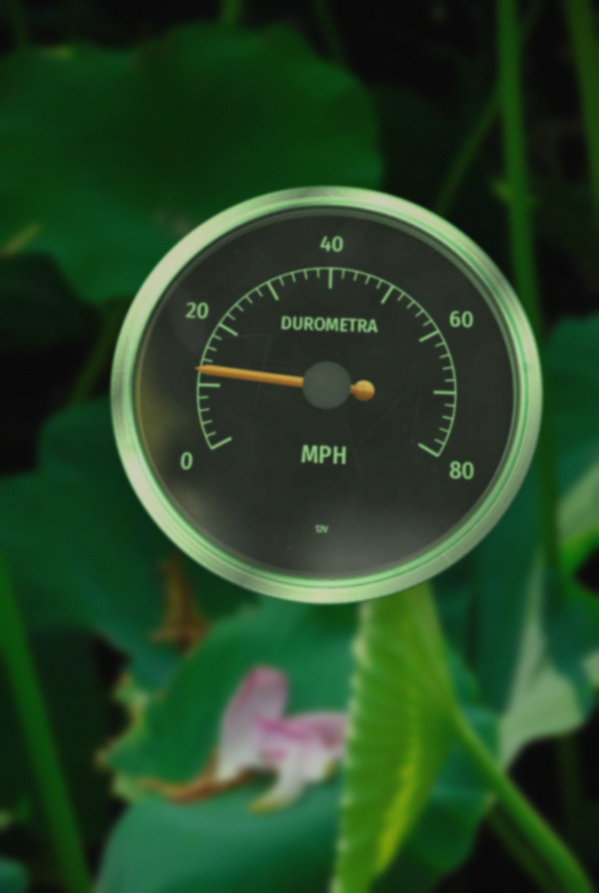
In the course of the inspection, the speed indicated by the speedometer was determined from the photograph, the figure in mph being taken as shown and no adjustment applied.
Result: 12 mph
